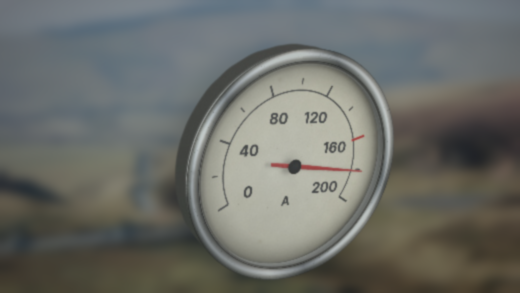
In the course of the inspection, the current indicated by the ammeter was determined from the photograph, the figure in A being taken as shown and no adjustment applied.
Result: 180 A
